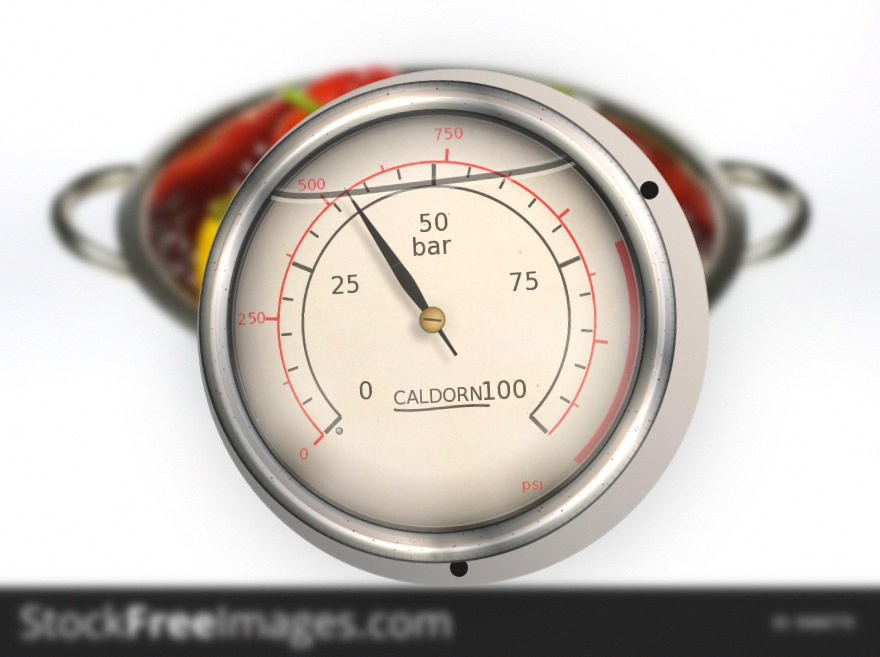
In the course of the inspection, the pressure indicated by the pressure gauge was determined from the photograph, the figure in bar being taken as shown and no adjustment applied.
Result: 37.5 bar
